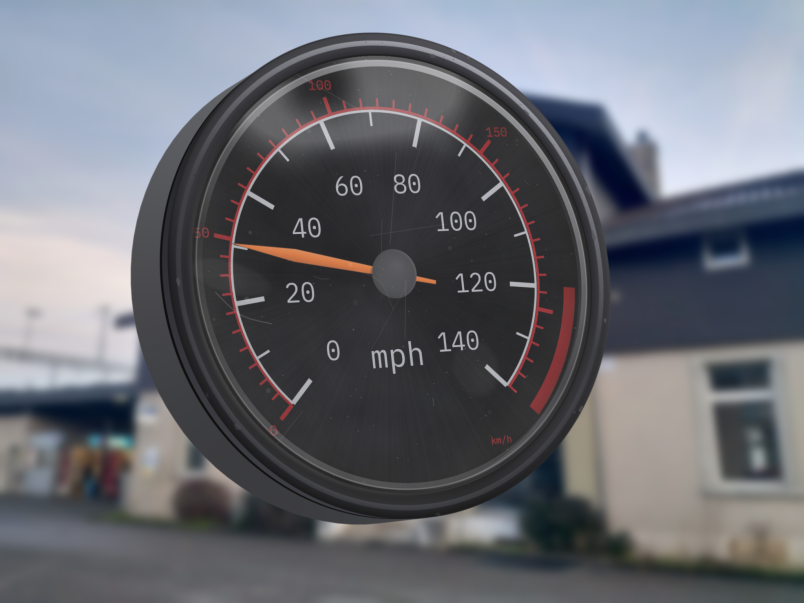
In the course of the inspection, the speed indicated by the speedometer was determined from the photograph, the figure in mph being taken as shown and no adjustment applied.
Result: 30 mph
